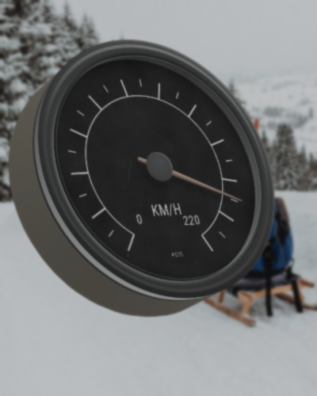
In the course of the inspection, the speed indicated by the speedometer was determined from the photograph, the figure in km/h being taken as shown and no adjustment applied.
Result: 190 km/h
